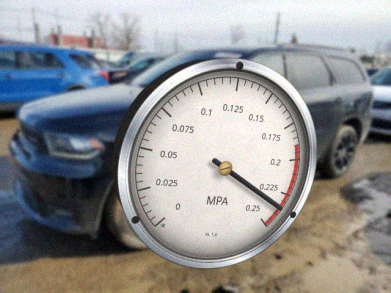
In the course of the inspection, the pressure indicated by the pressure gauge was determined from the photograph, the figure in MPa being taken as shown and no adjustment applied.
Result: 0.235 MPa
